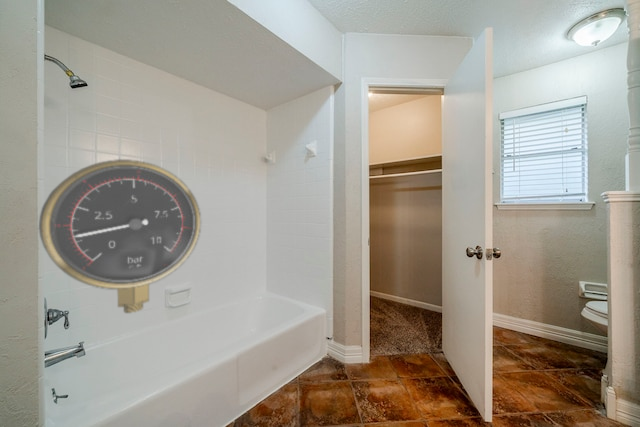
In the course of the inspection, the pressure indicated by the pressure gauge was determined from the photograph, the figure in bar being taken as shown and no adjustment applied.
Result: 1.25 bar
